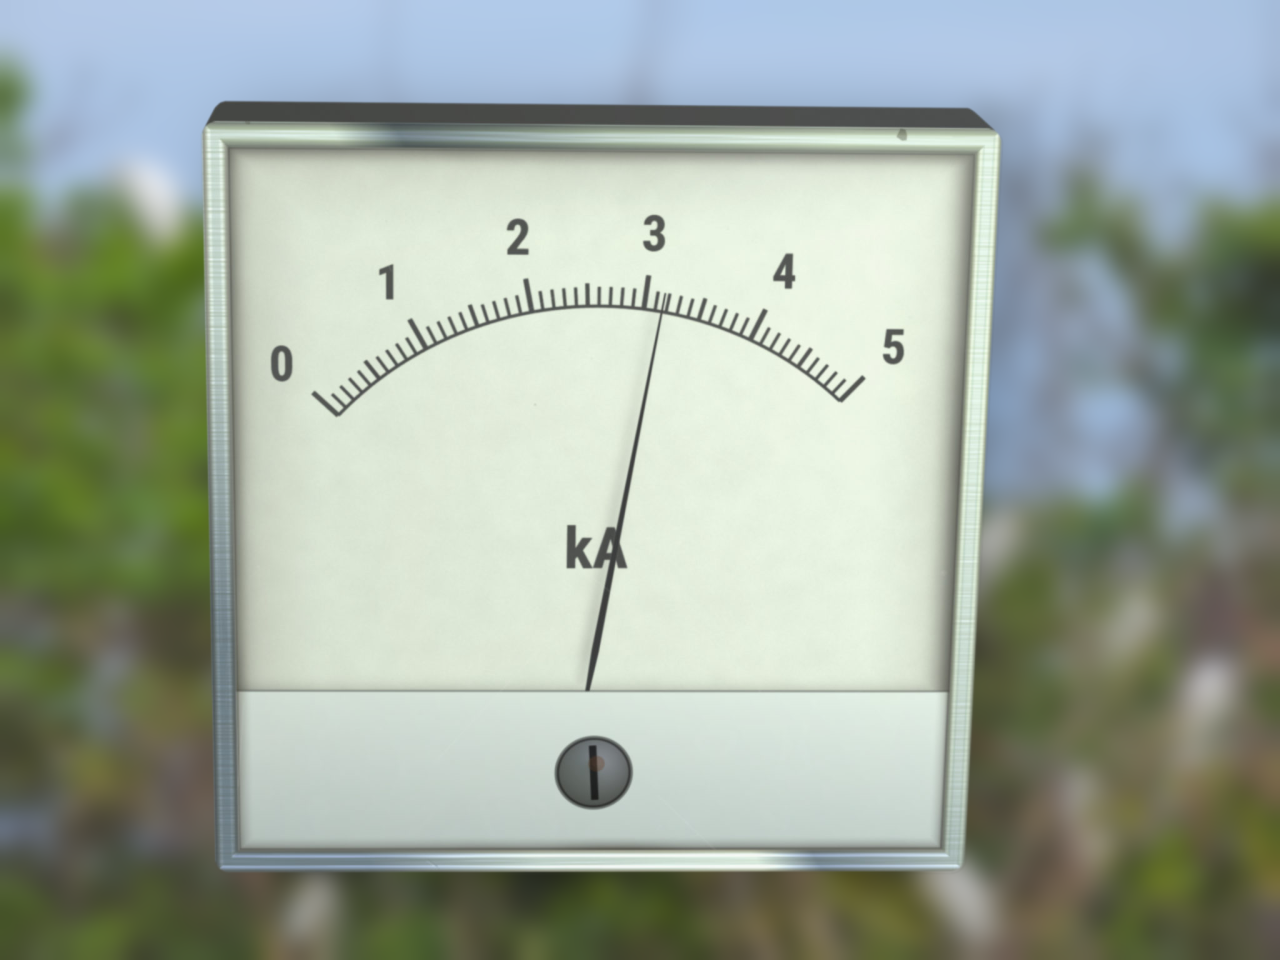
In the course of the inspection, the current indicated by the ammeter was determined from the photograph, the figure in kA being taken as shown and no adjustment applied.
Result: 3.15 kA
